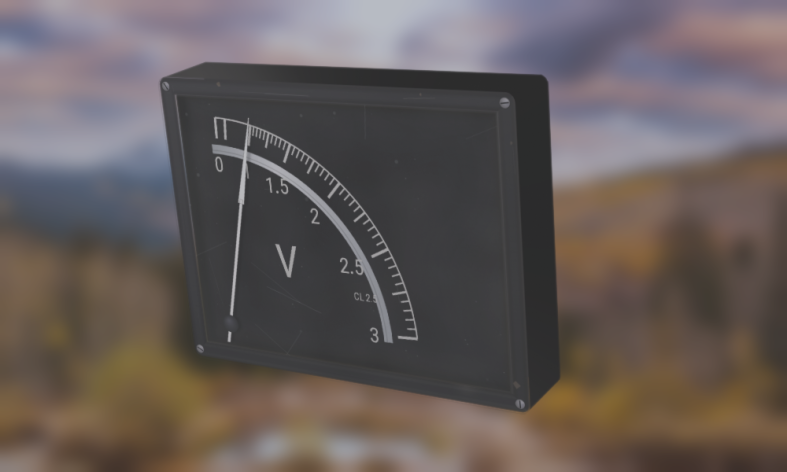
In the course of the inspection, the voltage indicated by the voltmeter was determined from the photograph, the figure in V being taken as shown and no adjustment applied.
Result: 1 V
